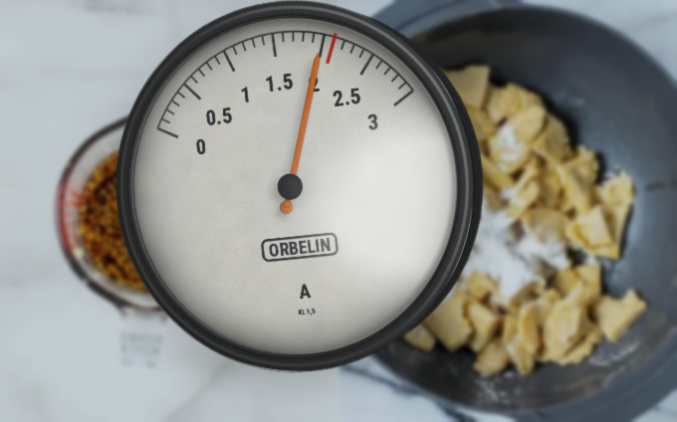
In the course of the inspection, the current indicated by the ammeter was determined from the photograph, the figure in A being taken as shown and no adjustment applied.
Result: 2 A
